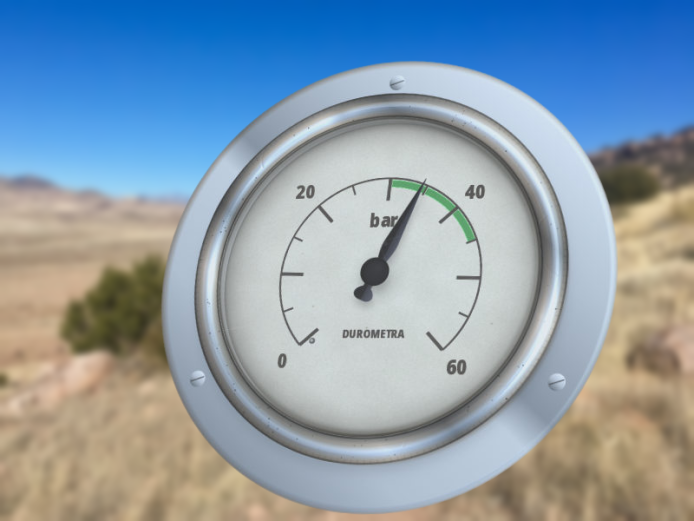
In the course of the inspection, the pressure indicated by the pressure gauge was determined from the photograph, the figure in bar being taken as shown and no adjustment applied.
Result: 35 bar
